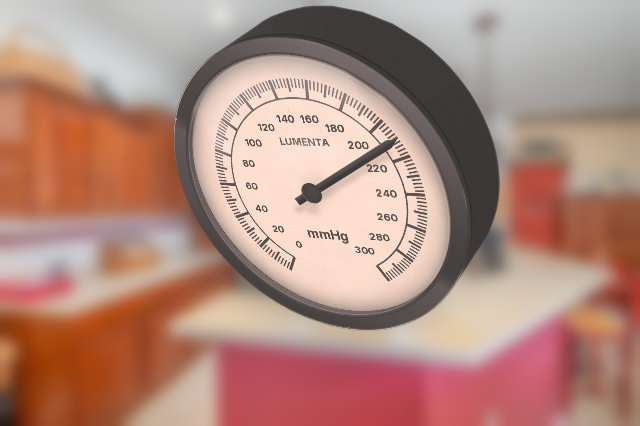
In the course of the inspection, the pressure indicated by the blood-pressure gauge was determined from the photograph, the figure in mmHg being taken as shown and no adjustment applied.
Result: 210 mmHg
